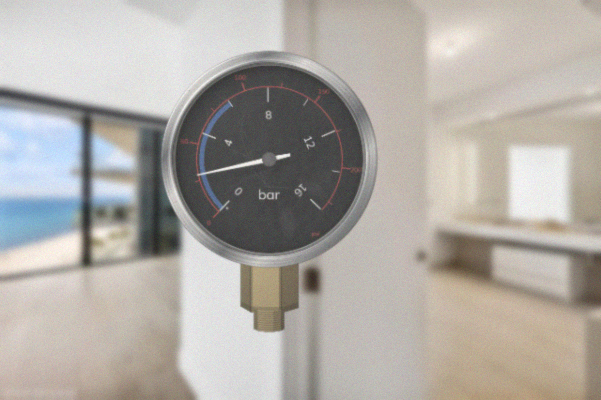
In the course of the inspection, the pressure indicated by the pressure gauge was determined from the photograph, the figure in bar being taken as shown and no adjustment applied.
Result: 2 bar
